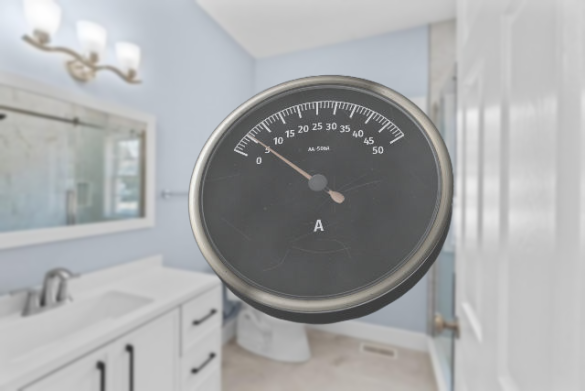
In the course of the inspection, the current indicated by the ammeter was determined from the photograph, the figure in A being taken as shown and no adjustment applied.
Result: 5 A
